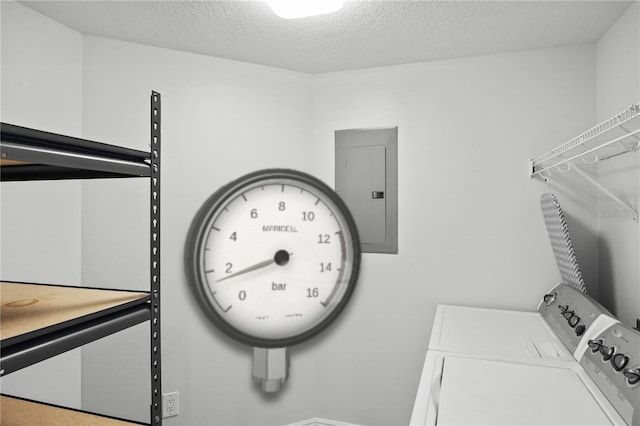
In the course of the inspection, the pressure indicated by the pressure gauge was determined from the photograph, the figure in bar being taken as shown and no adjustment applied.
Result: 1.5 bar
